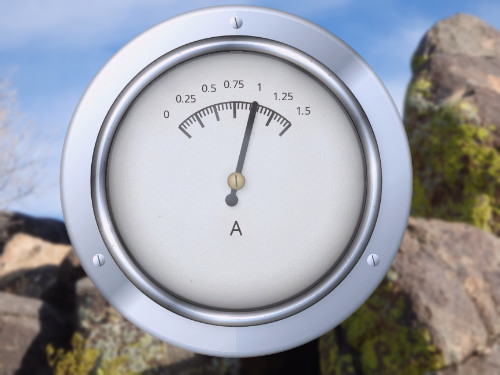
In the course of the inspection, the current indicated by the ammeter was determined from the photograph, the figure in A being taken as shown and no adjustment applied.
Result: 1 A
